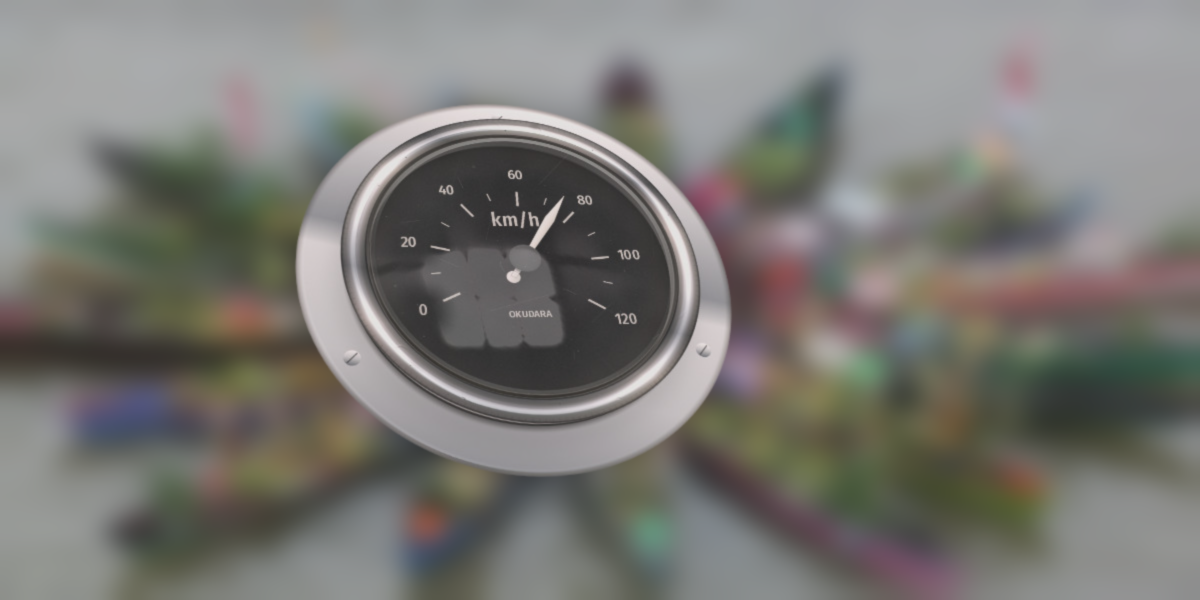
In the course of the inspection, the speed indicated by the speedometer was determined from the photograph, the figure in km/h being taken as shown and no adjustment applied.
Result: 75 km/h
